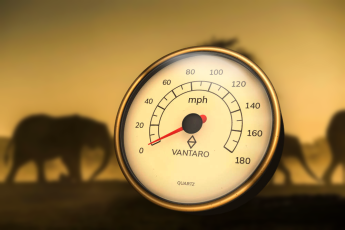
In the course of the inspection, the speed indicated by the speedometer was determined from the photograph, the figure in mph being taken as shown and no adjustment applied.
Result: 0 mph
